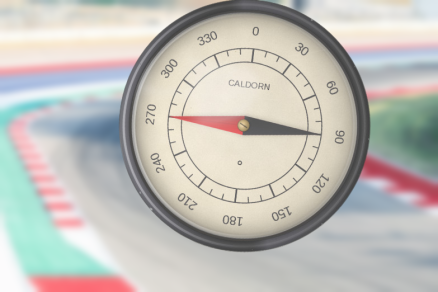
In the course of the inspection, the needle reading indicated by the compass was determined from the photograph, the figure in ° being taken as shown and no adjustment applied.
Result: 270 °
